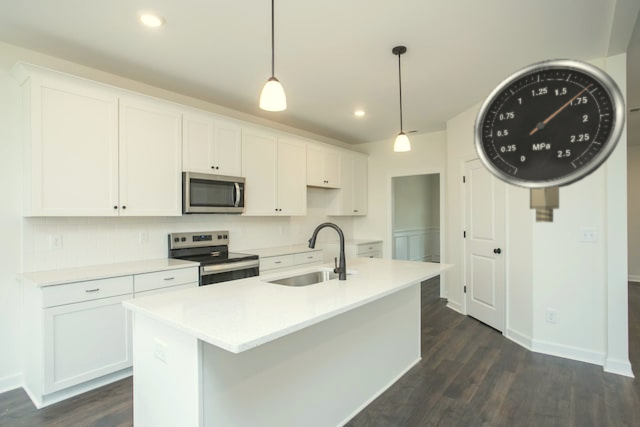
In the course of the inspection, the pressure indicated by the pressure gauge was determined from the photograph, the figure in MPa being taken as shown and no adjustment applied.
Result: 1.7 MPa
